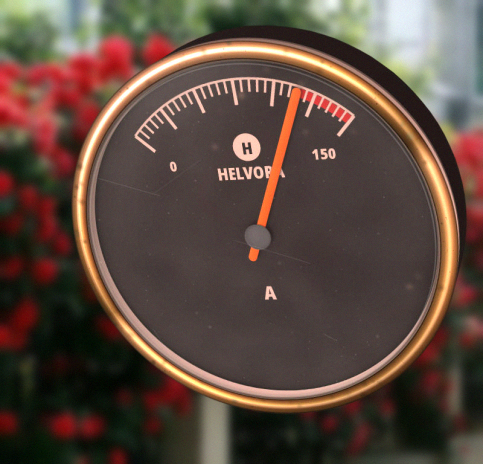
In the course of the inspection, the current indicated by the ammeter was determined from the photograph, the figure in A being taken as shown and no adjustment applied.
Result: 115 A
